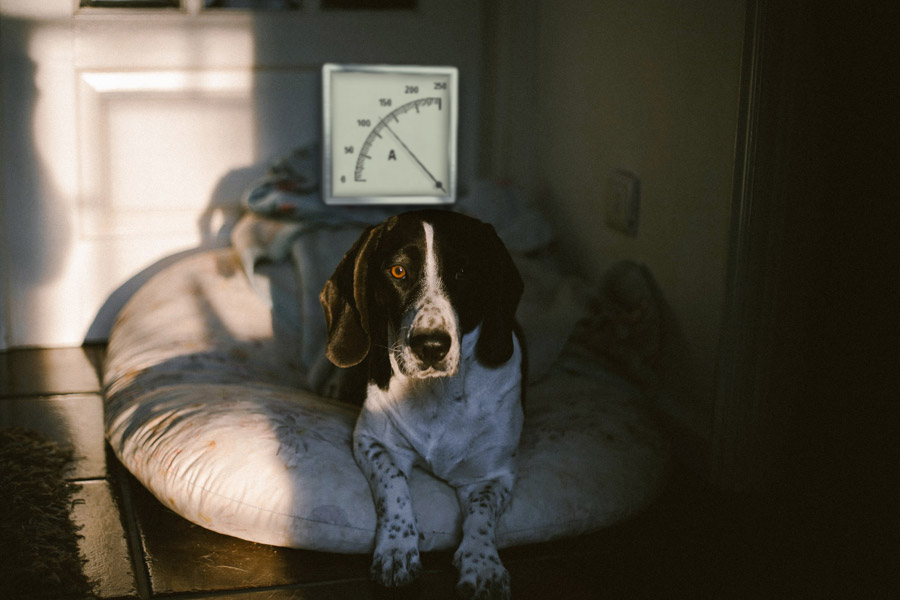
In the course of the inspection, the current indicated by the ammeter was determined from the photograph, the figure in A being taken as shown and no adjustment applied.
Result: 125 A
